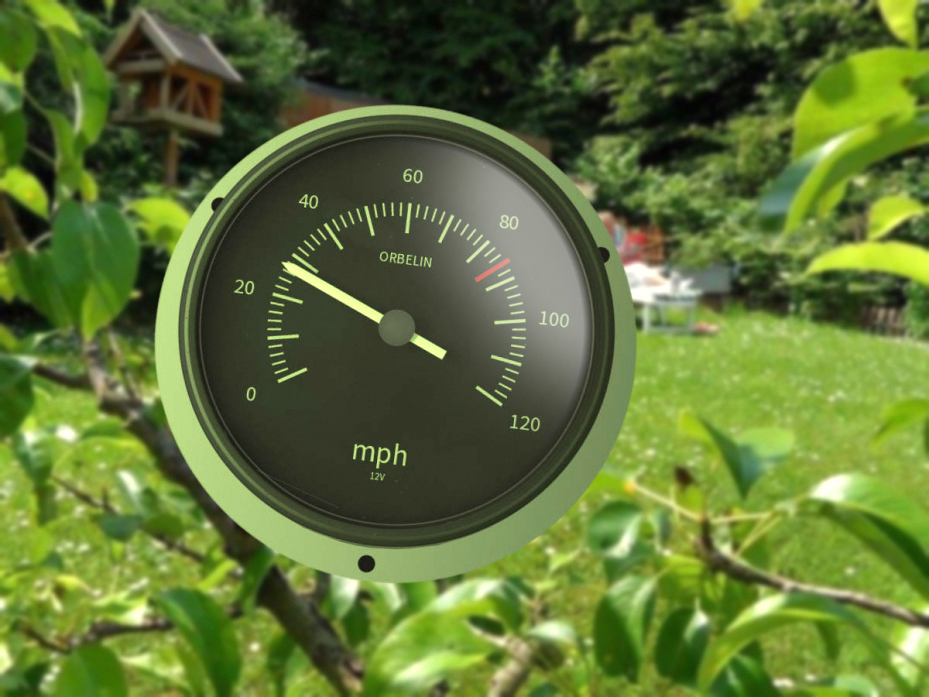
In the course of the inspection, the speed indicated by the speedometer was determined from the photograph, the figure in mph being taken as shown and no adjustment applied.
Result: 27 mph
